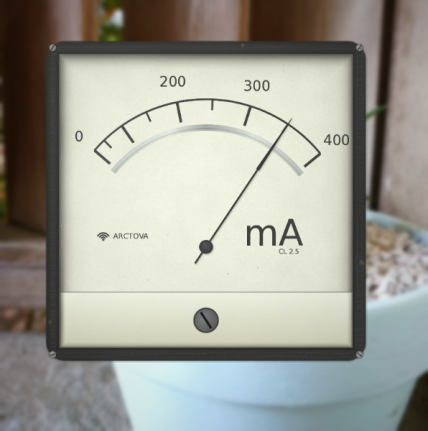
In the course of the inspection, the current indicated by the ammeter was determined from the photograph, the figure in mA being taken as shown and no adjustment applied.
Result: 350 mA
